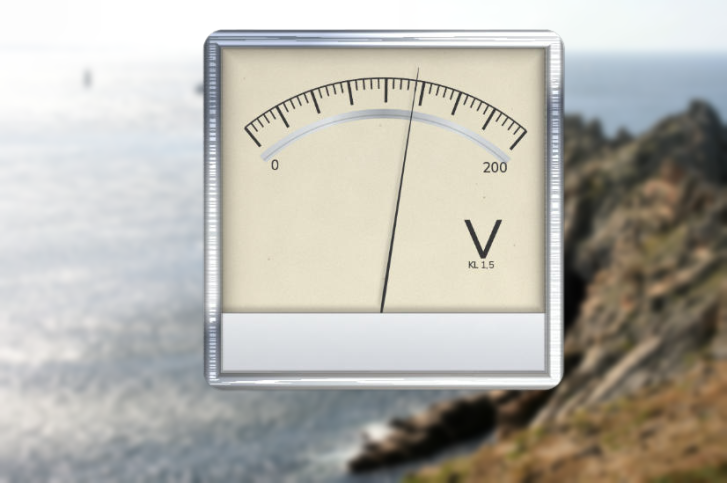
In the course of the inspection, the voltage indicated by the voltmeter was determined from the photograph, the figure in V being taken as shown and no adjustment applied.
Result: 120 V
